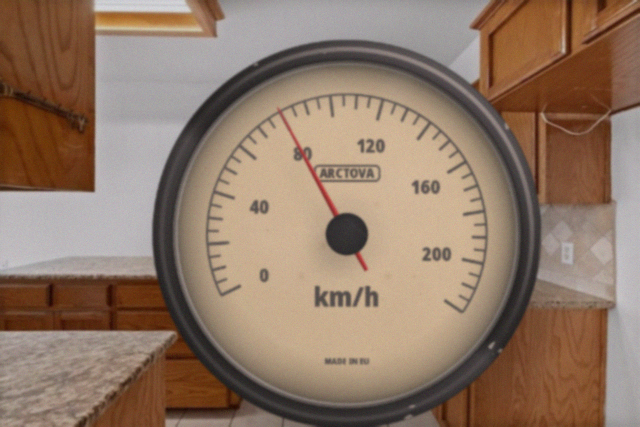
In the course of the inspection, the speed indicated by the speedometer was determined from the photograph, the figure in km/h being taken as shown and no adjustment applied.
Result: 80 km/h
